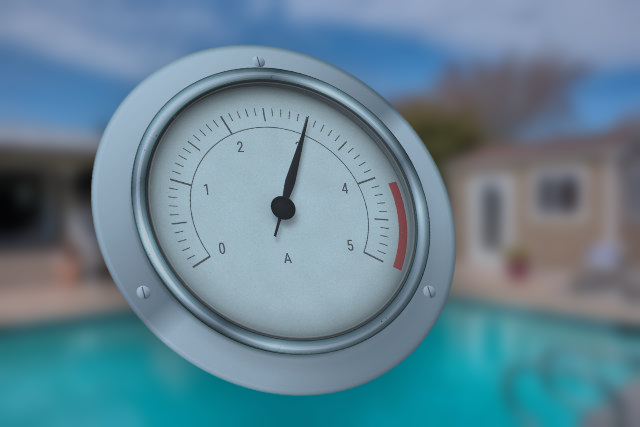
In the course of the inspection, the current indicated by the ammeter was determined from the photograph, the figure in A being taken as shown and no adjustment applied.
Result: 3 A
